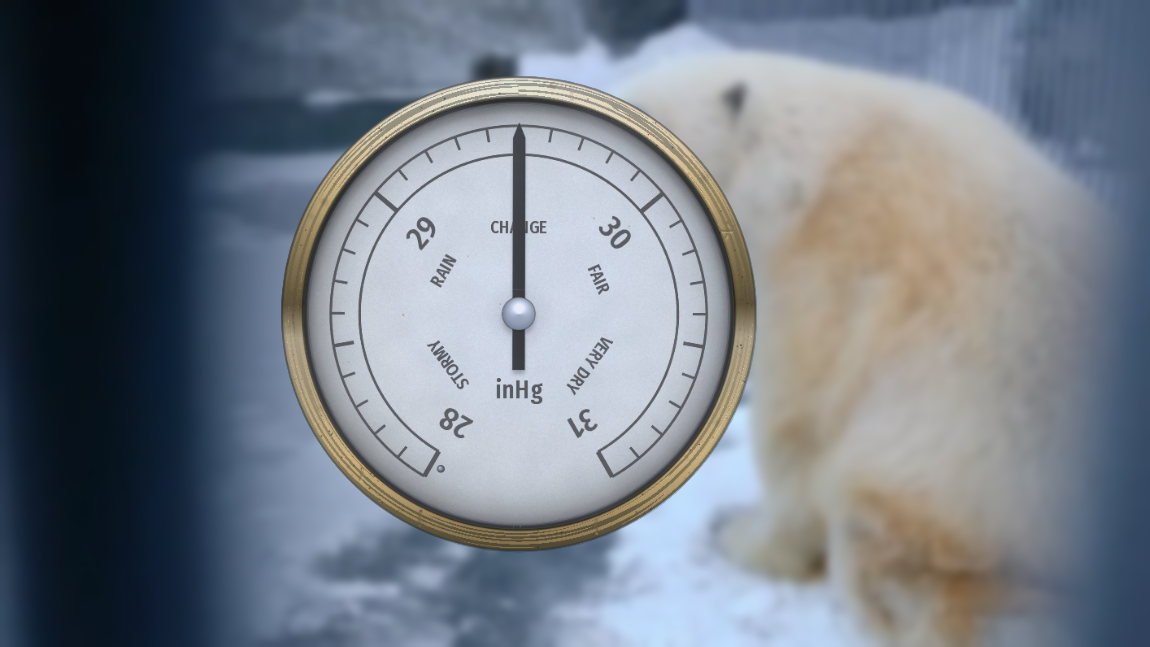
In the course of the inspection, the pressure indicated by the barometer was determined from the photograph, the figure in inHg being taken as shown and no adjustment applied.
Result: 29.5 inHg
